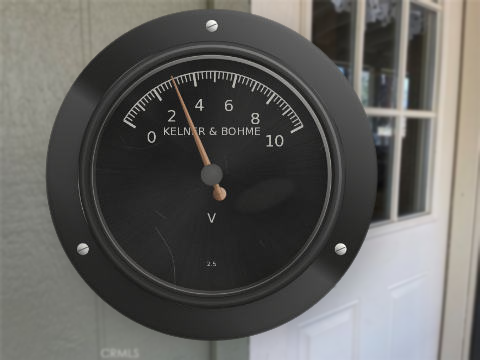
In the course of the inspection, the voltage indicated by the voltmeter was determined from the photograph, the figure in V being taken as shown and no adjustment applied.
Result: 3 V
